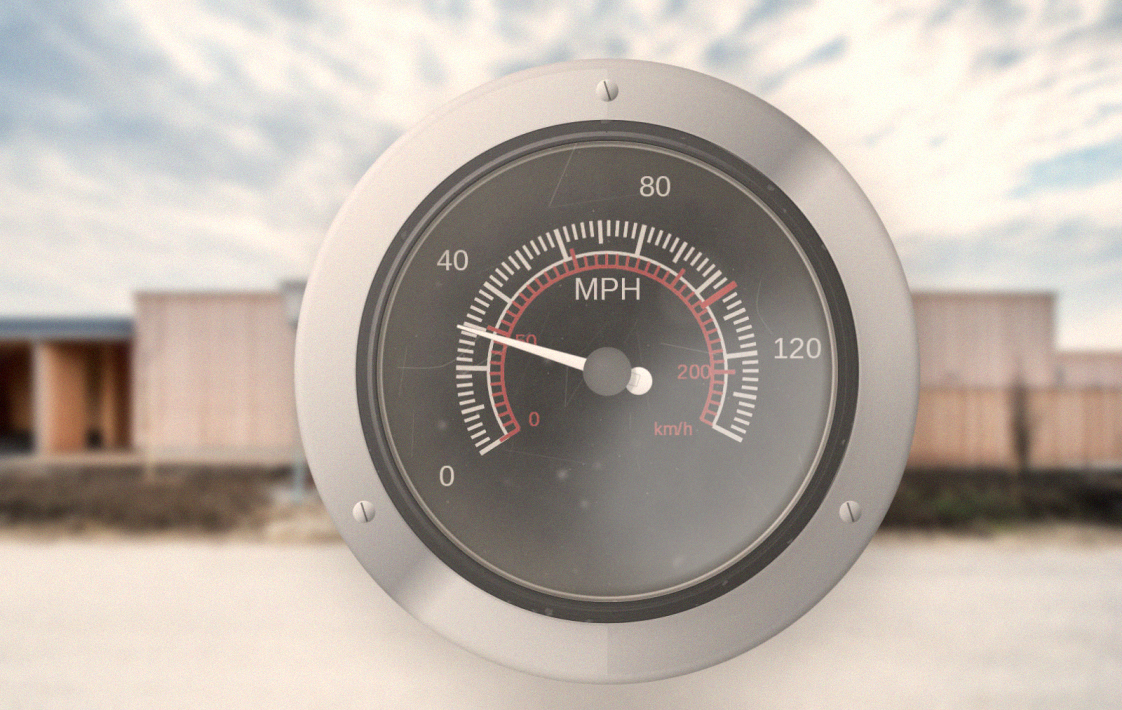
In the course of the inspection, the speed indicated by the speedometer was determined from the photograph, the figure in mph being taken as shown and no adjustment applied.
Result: 29 mph
